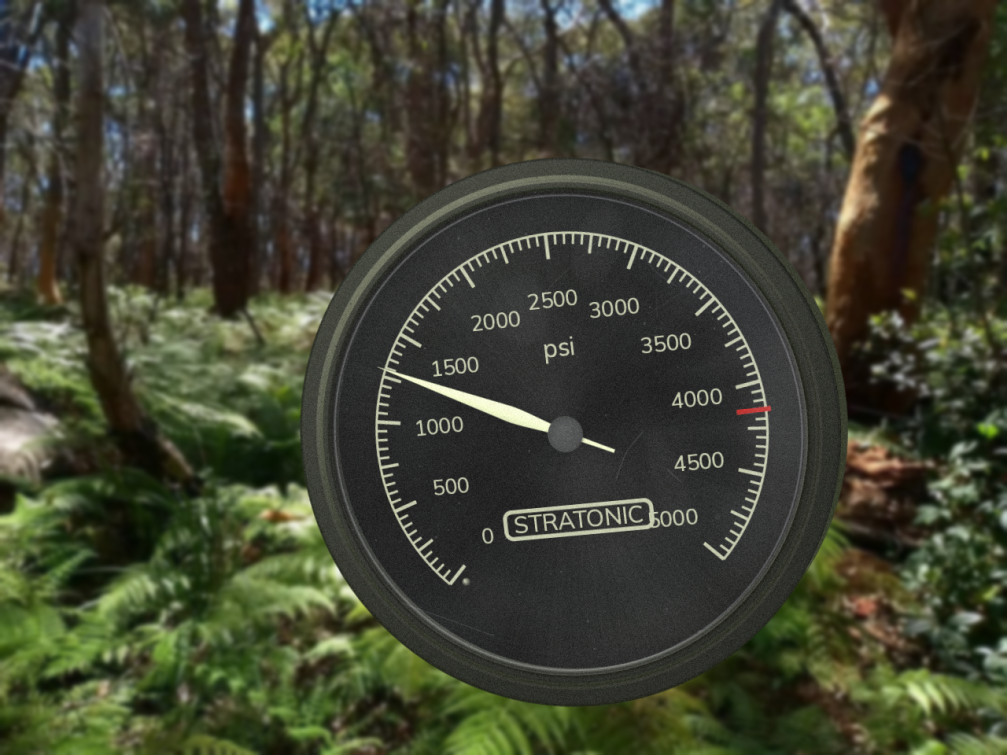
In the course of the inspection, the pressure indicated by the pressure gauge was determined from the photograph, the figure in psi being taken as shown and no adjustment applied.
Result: 1300 psi
